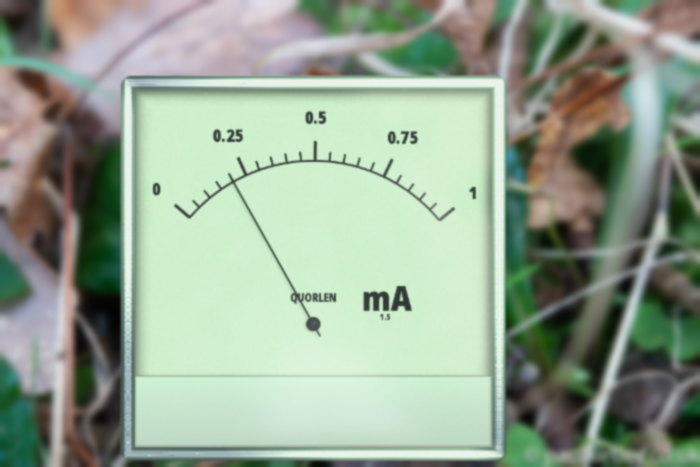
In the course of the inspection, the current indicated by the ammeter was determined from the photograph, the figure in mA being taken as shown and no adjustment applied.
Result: 0.2 mA
